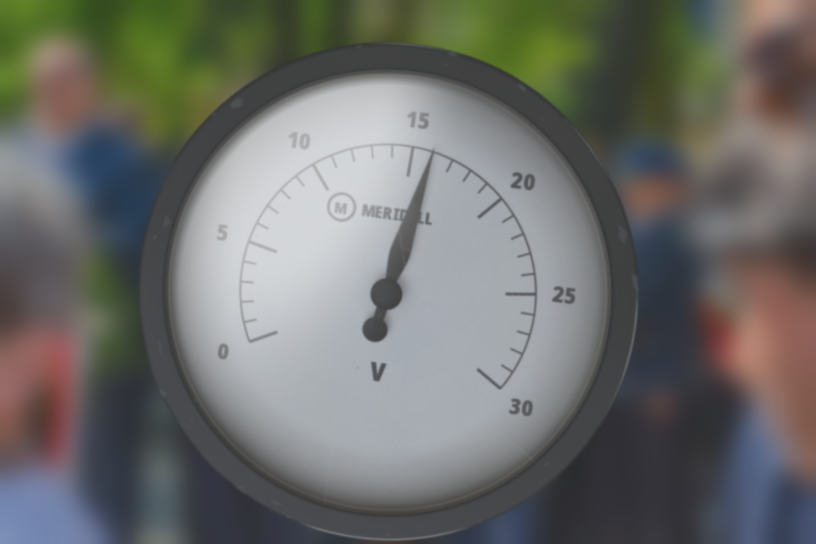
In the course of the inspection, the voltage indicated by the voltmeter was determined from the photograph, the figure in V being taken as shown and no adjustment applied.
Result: 16 V
